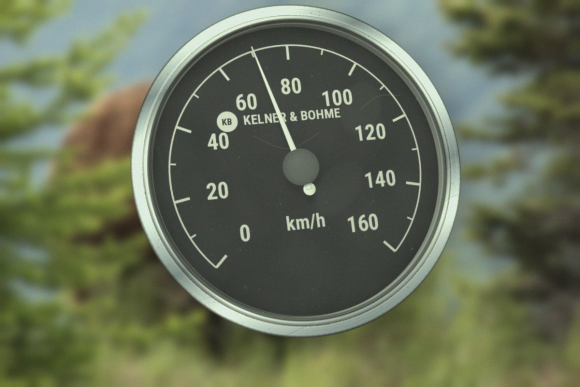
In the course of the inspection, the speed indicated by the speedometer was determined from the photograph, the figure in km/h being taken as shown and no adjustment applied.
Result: 70 km/h
